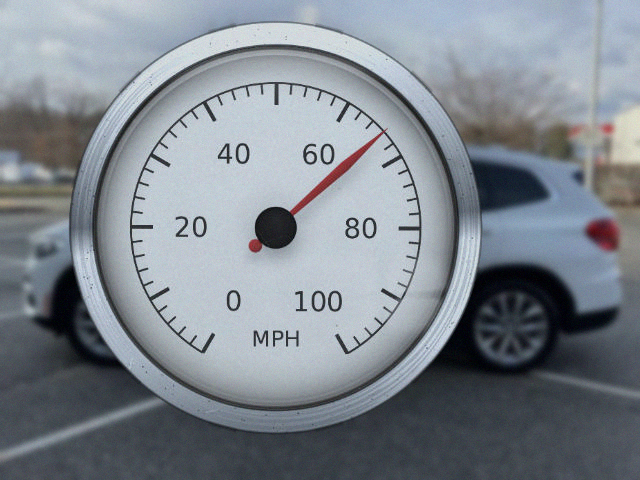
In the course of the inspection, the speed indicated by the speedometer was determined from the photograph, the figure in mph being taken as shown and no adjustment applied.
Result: 66 mph
